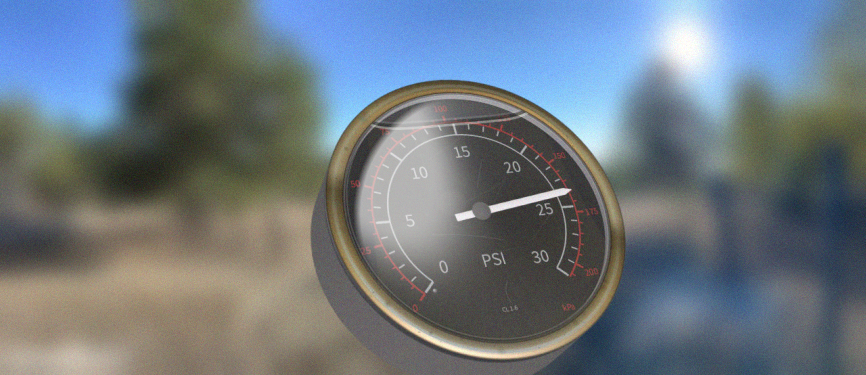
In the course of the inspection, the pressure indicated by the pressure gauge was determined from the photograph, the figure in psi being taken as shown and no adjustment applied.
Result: 24 psi
